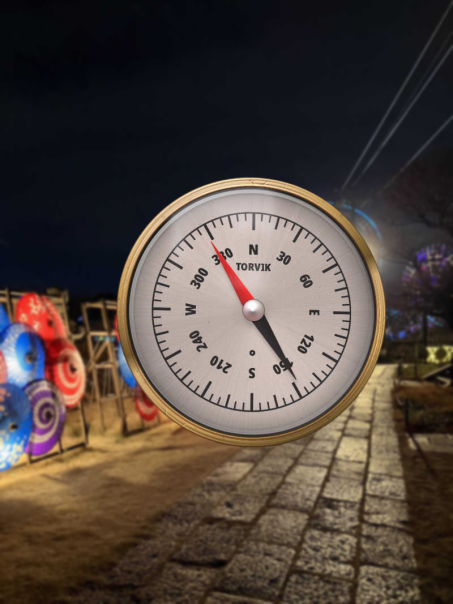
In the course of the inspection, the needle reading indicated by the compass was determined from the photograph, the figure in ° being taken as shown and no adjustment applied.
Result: 327.5 °
